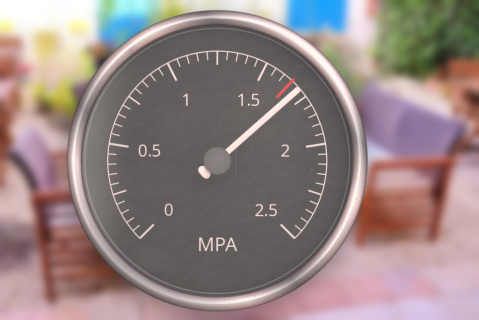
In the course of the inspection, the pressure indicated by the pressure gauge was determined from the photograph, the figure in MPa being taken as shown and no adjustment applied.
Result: 1.7 MPa
